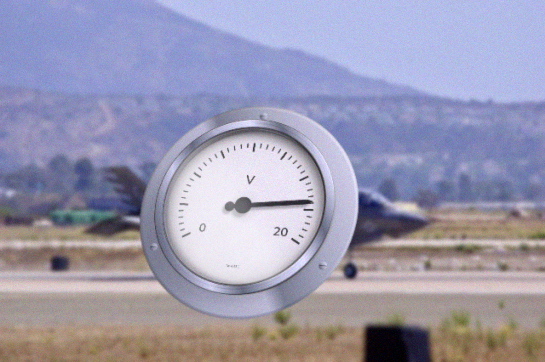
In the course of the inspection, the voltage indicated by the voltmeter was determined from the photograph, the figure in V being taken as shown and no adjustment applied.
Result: 17 V
